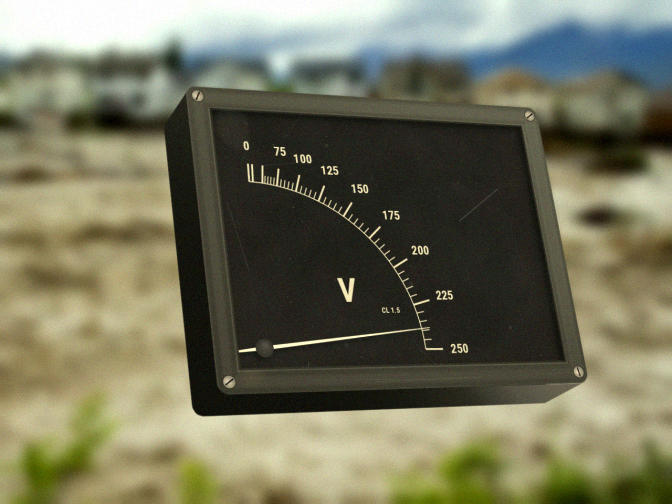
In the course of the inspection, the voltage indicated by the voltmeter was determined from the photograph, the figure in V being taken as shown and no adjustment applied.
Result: 240 V
